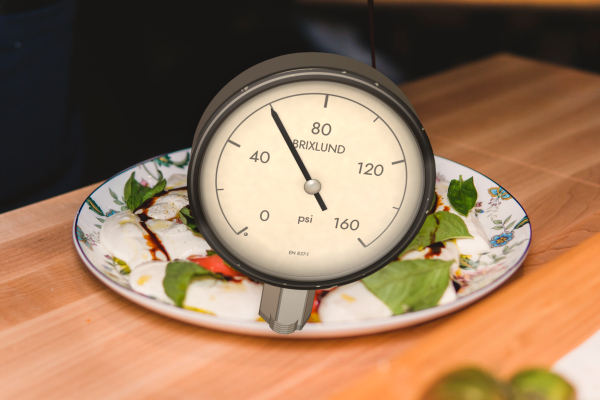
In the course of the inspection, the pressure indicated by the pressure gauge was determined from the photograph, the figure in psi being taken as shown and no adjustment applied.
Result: 60 psi
